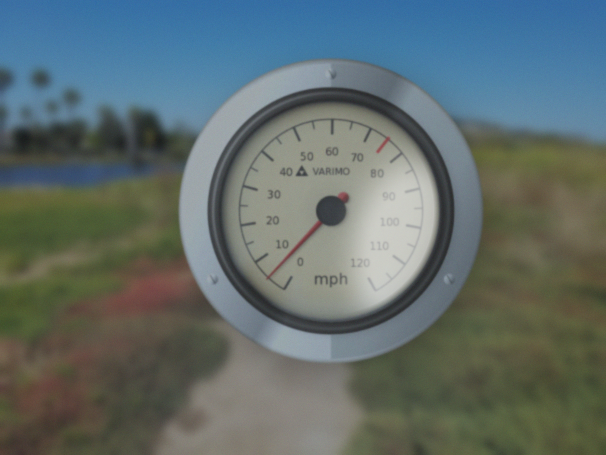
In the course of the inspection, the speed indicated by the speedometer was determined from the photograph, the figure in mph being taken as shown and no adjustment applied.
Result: 5 mph
